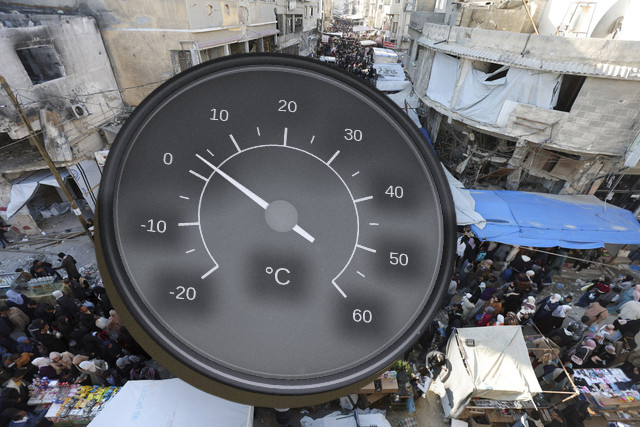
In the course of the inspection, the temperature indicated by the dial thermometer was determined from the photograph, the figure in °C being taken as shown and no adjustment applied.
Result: 2.5 °C
